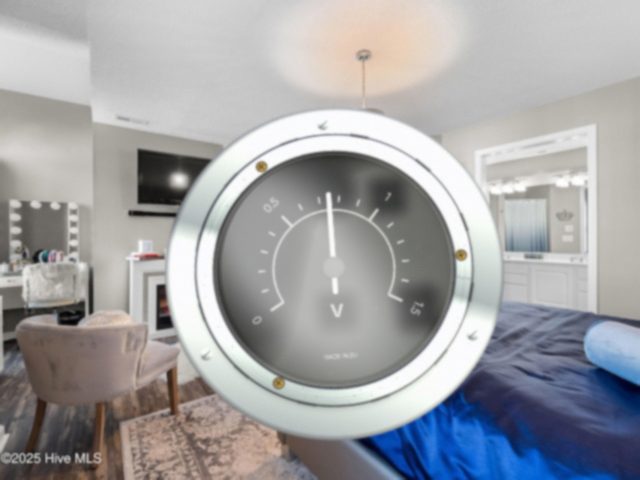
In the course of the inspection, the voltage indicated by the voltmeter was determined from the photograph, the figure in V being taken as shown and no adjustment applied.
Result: 0.75 V
